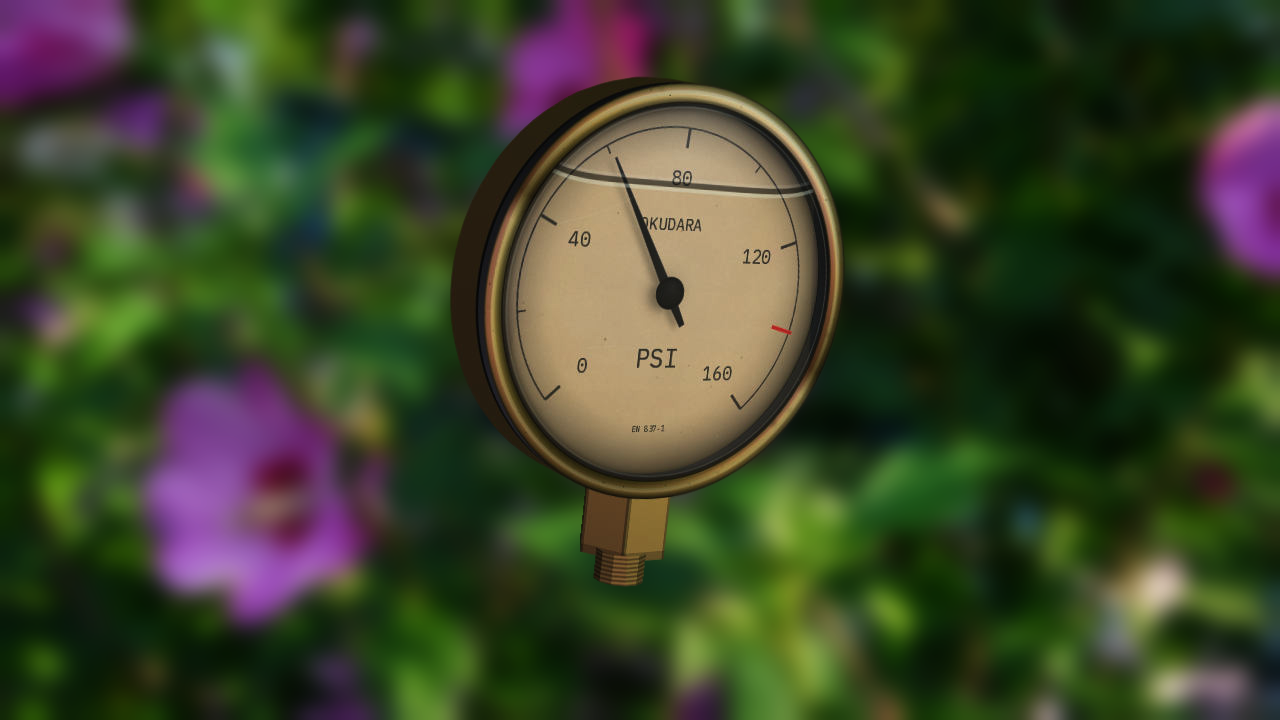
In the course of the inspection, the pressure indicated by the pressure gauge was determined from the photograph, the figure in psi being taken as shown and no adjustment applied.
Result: 60 psi
